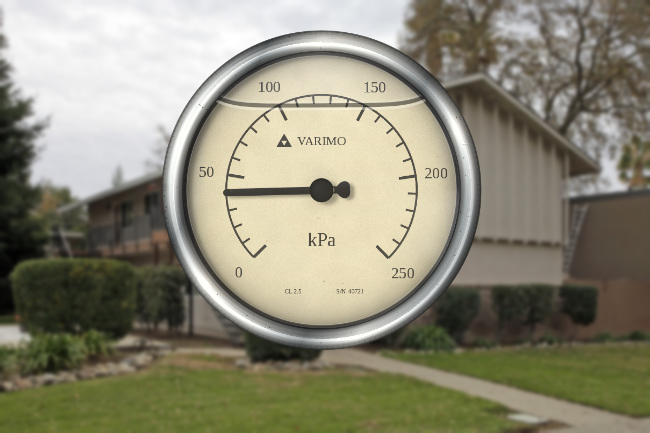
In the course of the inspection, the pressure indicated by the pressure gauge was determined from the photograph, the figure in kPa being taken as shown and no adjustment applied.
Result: 40 kPa
